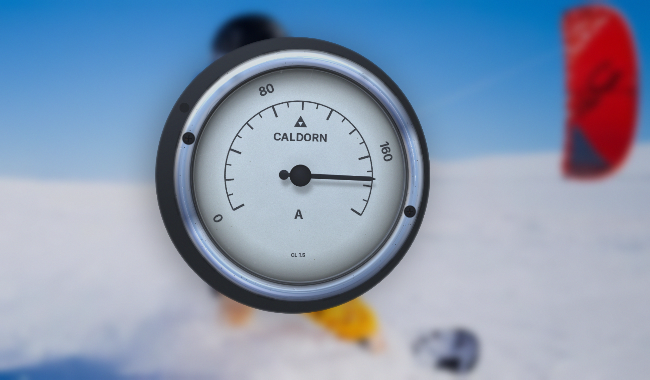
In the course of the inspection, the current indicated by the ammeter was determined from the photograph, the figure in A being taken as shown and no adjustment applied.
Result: 175 A
